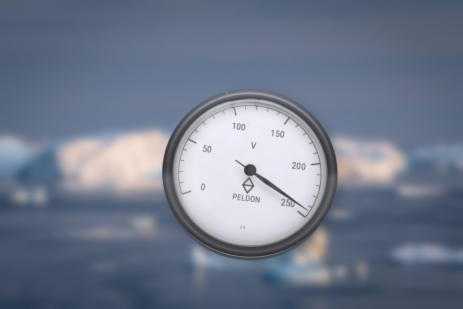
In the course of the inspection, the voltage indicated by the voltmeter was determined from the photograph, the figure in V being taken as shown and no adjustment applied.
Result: 245 V
